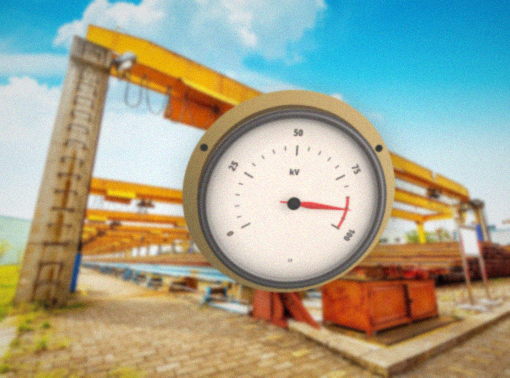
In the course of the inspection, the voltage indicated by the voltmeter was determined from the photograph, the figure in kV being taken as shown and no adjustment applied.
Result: 90 kV
